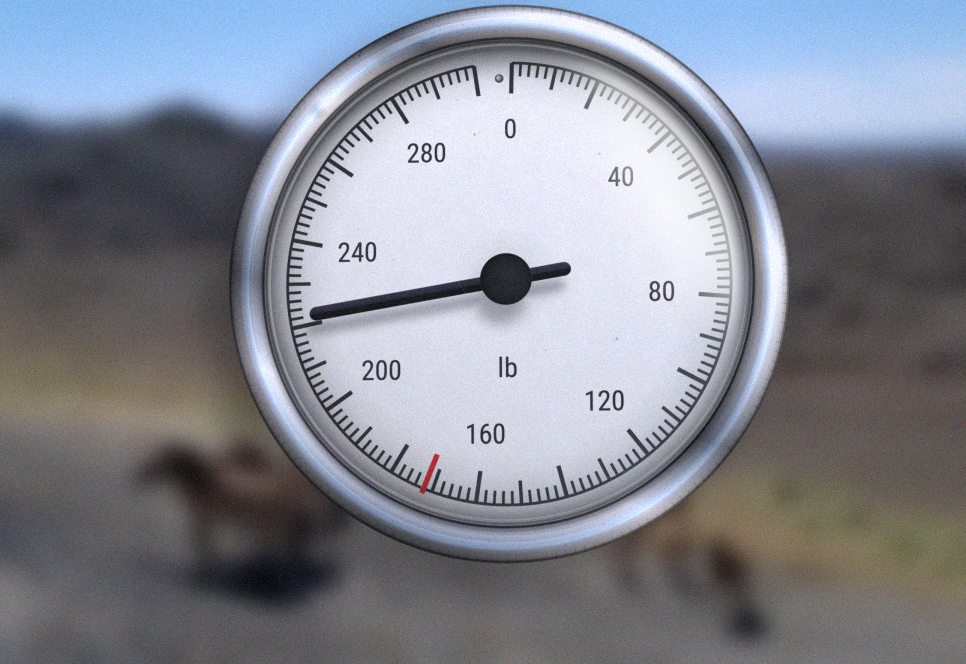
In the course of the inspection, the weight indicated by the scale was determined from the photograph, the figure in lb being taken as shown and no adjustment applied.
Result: 222 lb
